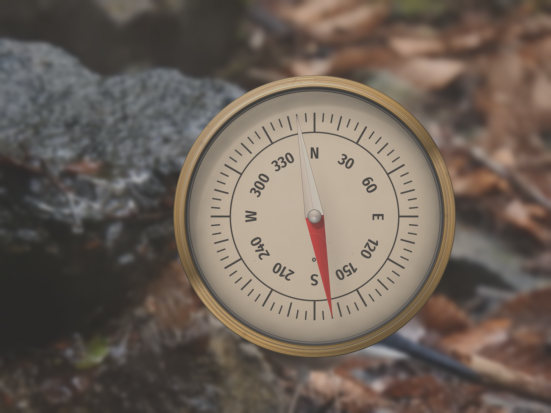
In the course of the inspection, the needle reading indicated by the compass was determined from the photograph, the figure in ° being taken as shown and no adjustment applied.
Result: 170 °
